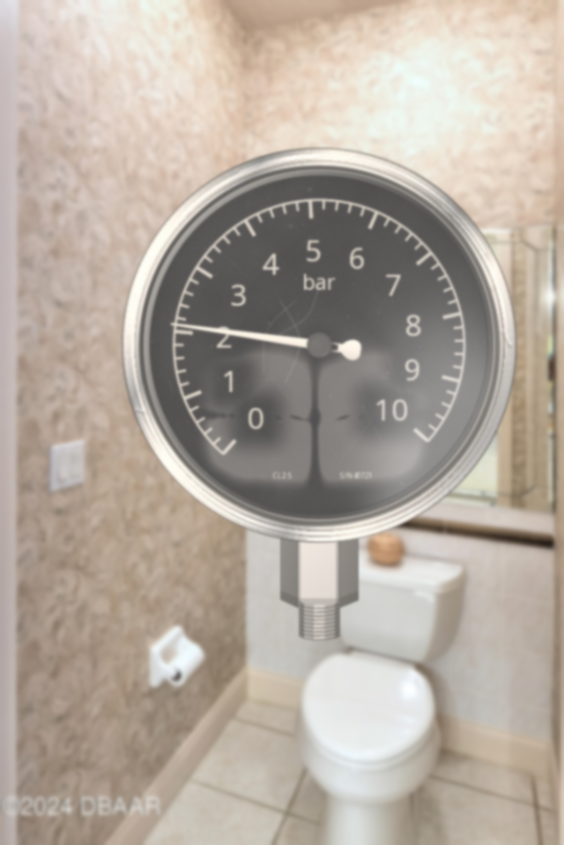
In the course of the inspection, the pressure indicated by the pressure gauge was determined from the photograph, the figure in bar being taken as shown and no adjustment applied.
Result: 2.1 bar
